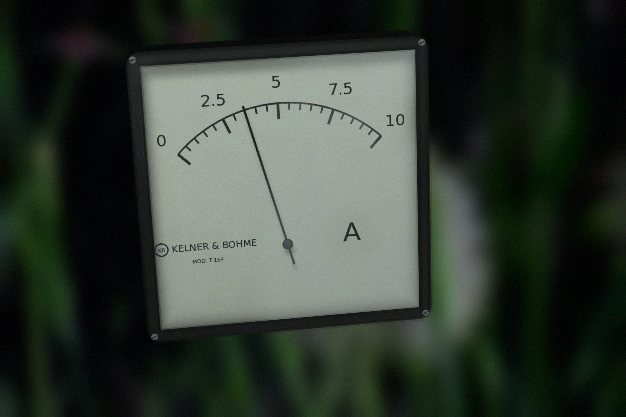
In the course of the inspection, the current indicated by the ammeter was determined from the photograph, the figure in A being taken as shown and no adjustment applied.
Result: 3.5 A
